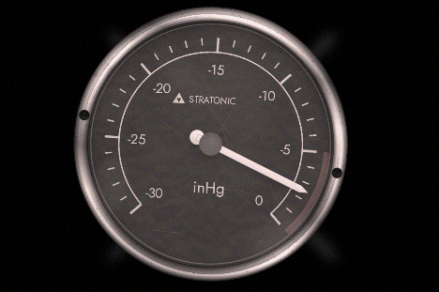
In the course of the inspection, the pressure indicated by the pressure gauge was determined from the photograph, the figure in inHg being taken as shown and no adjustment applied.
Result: -2.5 inHg
